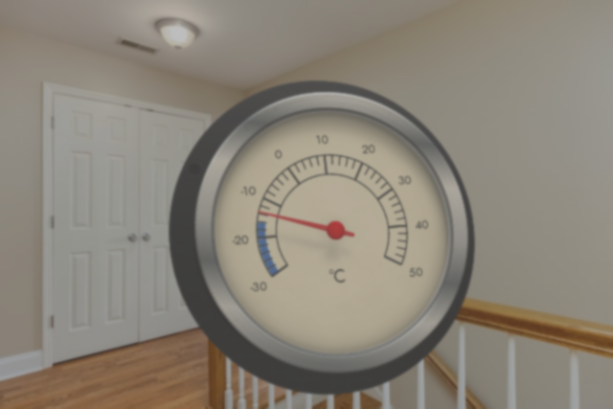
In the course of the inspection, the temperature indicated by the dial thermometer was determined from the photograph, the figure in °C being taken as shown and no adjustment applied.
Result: -14 °C
